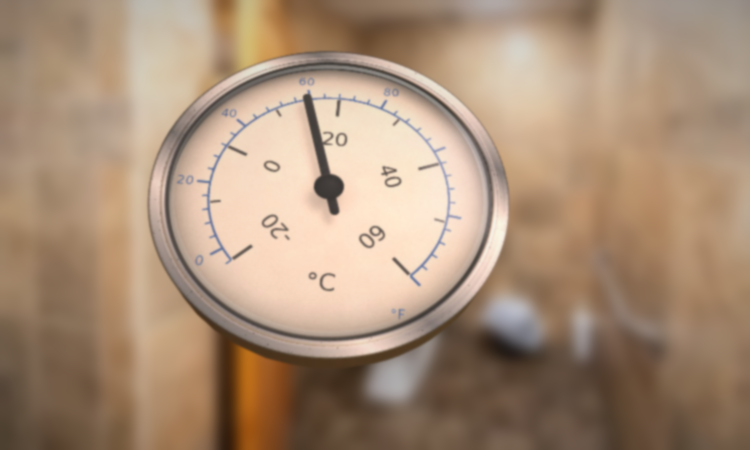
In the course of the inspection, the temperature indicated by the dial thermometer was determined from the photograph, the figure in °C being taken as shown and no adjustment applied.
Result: 15 °C
